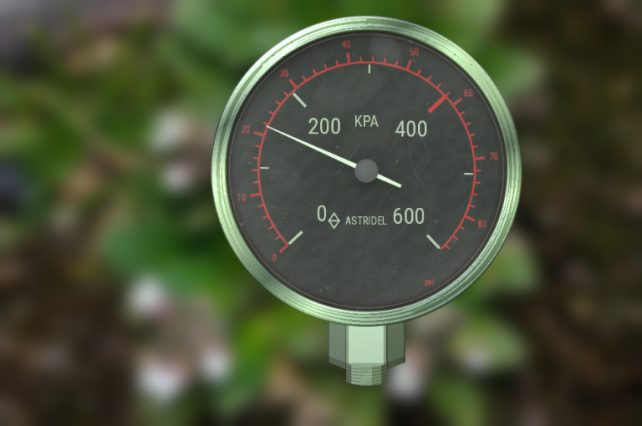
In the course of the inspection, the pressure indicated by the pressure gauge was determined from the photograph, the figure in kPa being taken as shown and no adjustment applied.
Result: 150 kPa
